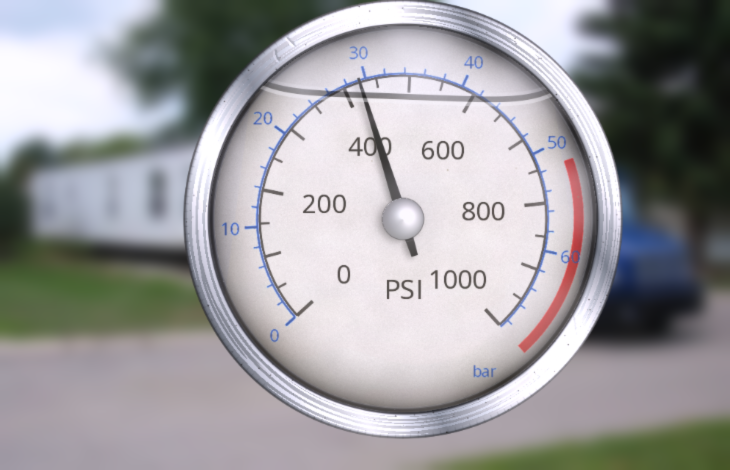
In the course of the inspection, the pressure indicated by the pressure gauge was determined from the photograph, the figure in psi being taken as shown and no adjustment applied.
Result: 425 psi
